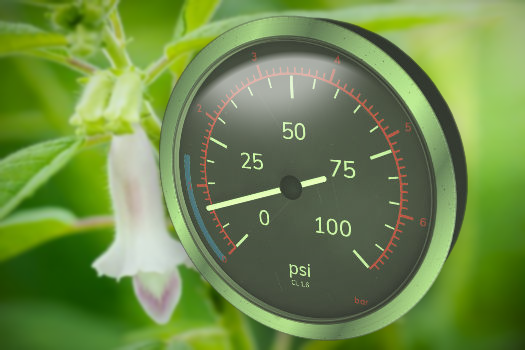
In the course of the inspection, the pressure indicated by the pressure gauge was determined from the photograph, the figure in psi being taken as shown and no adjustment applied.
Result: 10 psi
